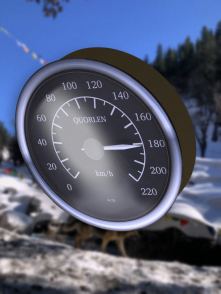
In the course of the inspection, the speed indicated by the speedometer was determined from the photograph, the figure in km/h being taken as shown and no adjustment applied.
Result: 180 km/h
